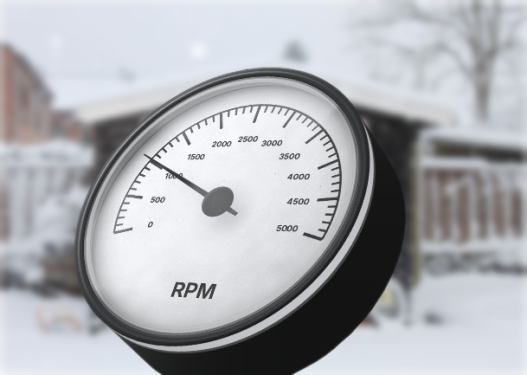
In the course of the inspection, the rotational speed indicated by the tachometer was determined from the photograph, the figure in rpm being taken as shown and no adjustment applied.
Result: 1000 rpm
